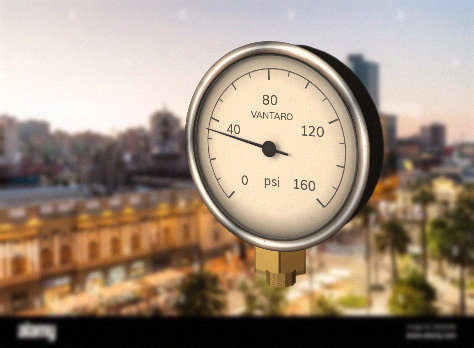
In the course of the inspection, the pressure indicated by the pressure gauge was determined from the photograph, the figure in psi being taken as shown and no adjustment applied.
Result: 35 psi
